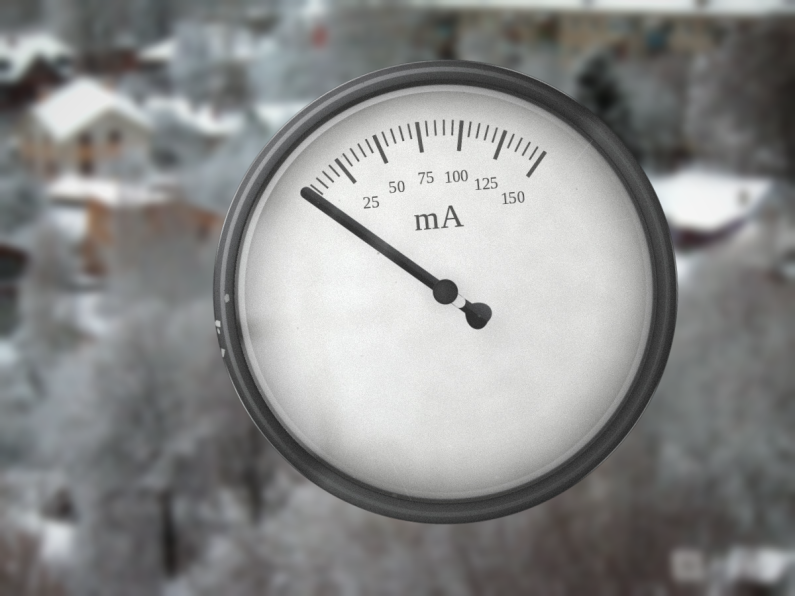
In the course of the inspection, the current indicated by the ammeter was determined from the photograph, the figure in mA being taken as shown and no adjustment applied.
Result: 0 mA
